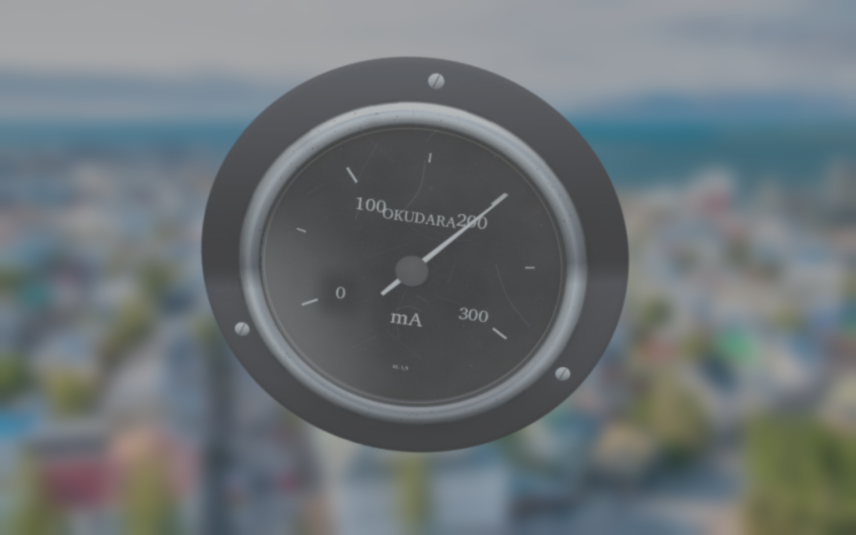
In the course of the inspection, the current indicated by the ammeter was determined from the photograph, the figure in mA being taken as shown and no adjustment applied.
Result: 200 mA
